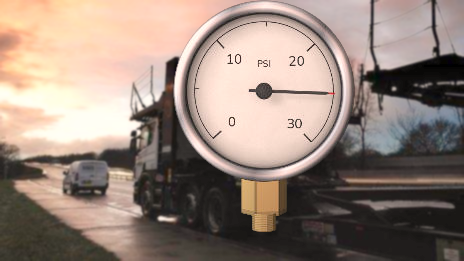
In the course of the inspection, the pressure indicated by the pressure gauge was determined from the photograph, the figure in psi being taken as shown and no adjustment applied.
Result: 25 psi
